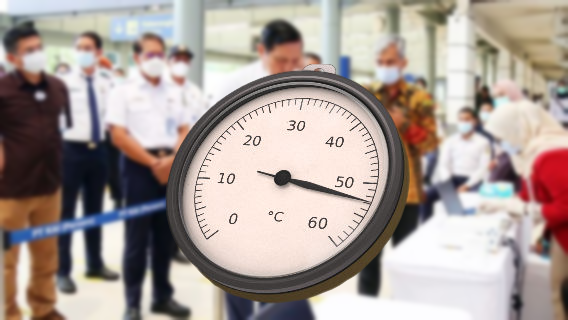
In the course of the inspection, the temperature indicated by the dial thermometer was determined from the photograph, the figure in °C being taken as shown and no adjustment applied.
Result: 53 °C
